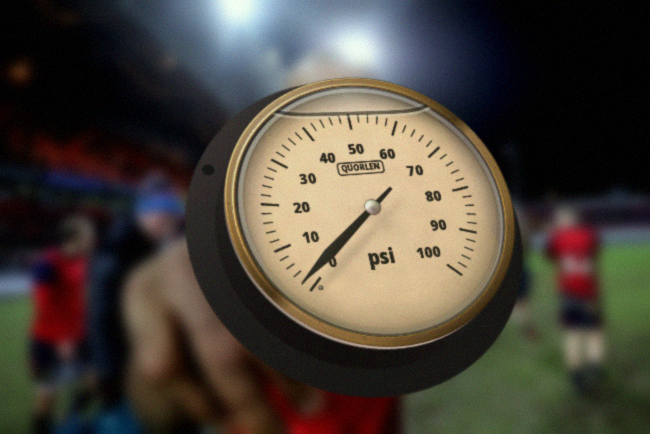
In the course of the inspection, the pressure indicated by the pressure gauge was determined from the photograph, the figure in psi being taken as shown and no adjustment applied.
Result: 2 psi
